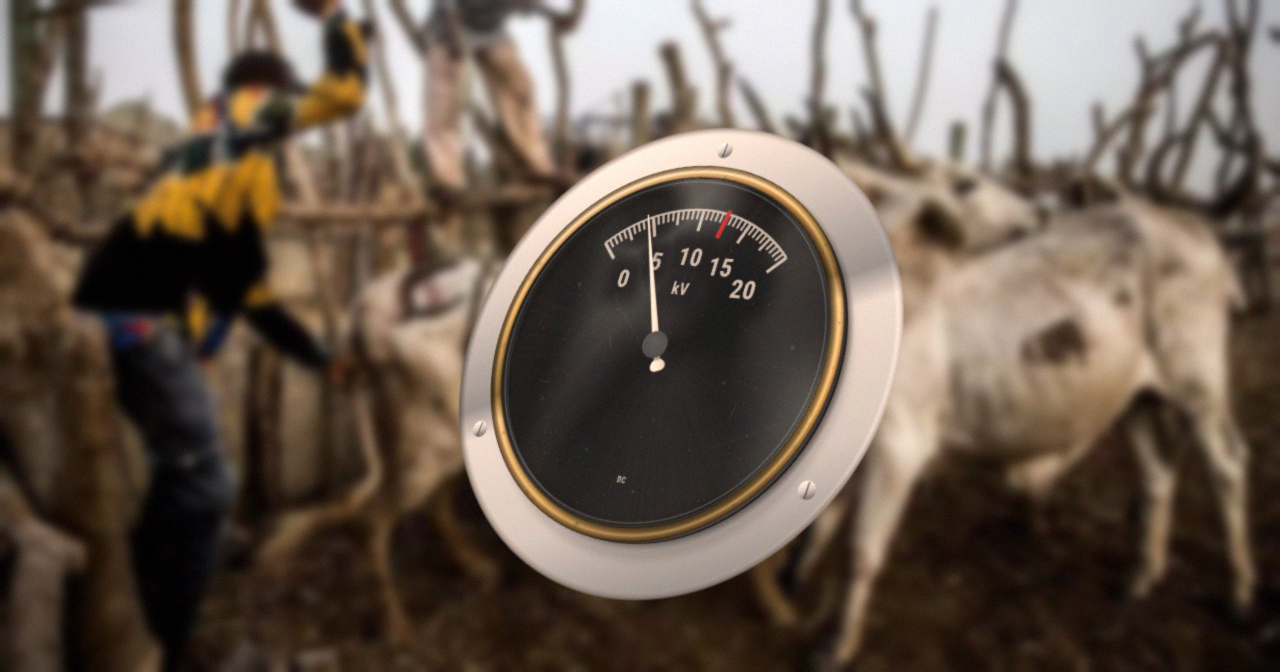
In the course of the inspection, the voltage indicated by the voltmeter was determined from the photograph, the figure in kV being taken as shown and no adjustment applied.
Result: 5 kV
